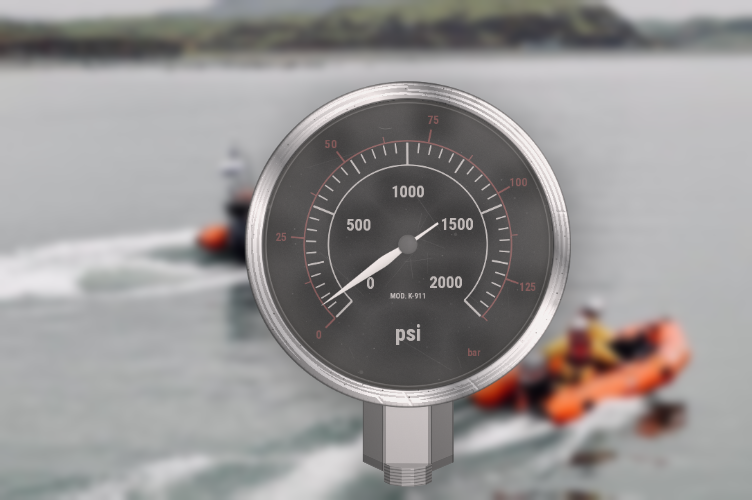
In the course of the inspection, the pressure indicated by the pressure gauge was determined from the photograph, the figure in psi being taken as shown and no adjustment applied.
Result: 75 psi
